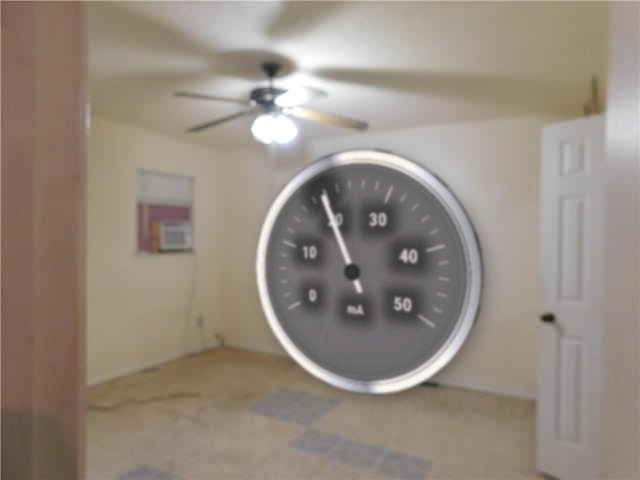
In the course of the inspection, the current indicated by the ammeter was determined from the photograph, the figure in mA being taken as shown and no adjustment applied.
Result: 20 mA
